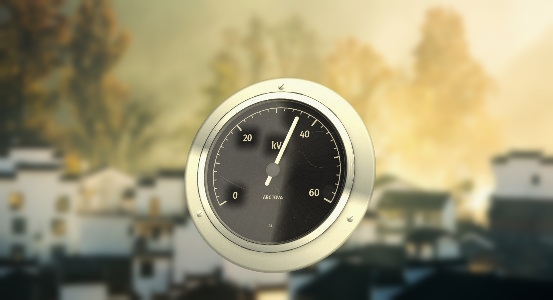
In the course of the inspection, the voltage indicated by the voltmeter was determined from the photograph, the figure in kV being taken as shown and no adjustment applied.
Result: 36 kV
